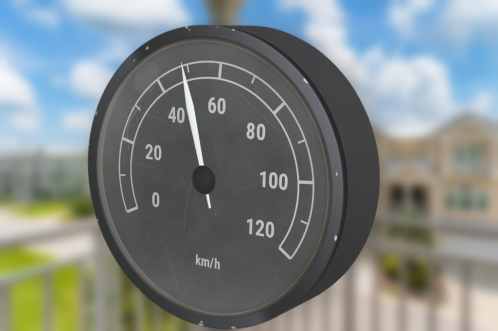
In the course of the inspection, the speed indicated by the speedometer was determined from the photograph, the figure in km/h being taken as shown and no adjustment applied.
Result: 50 km/h
